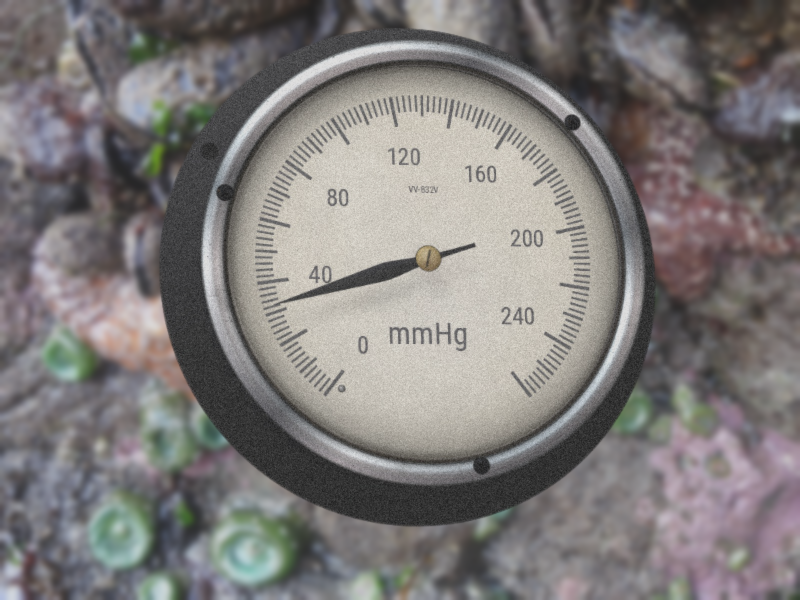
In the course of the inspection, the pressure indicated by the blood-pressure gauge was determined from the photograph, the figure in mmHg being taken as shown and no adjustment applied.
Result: 32 mmHg
